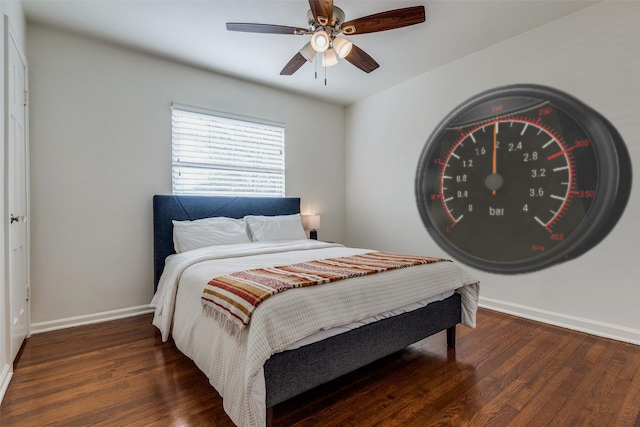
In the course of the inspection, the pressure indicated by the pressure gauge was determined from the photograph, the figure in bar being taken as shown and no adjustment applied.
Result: 2 bar
